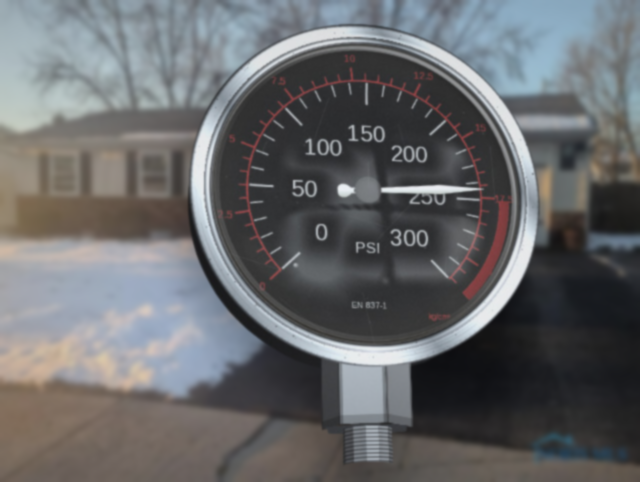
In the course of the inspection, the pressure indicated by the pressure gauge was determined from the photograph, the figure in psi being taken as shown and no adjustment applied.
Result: 245 psi
